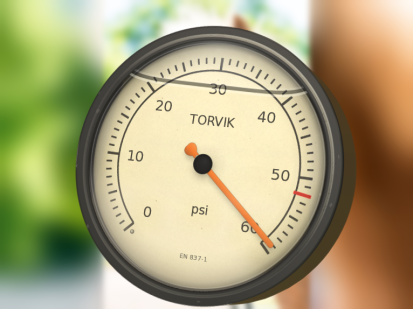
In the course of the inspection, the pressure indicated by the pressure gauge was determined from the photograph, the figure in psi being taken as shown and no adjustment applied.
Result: 59 psi
